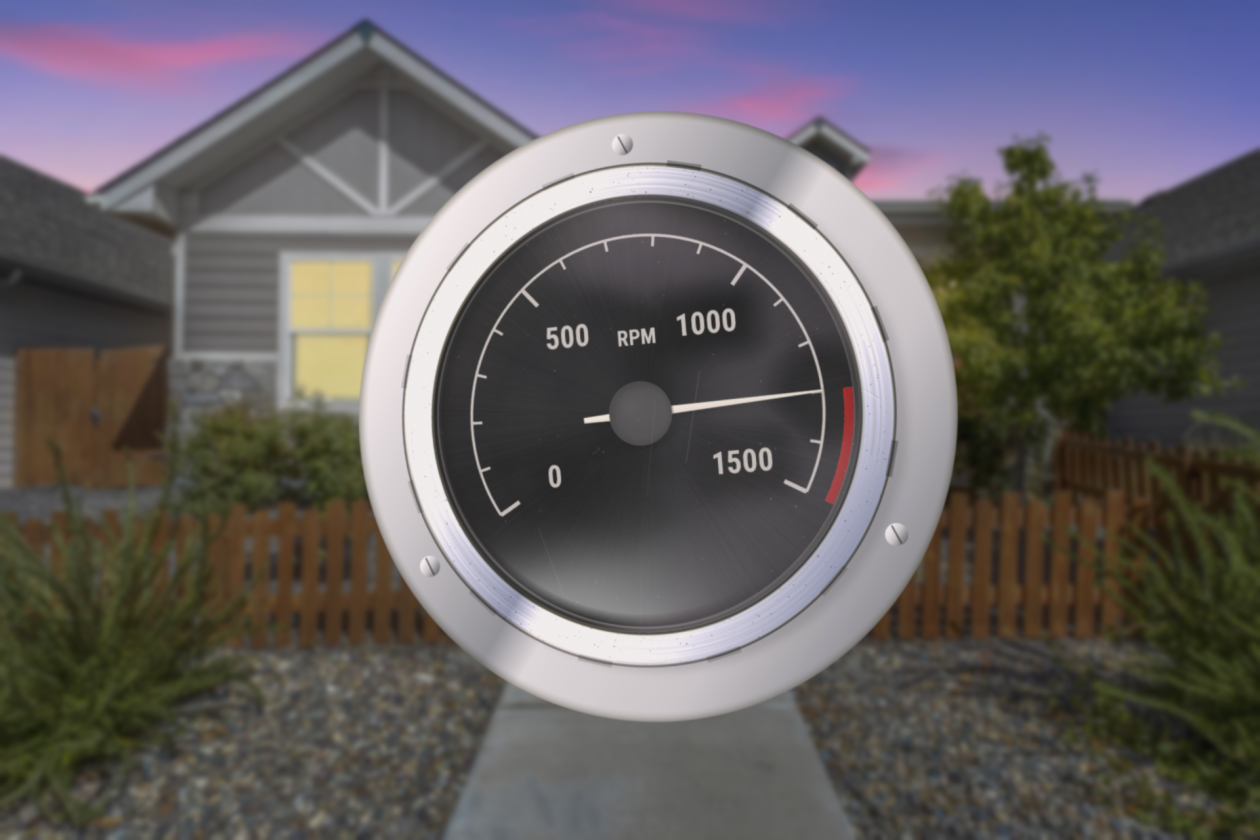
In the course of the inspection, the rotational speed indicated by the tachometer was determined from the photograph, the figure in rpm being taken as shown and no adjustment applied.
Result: 1300 rpm
